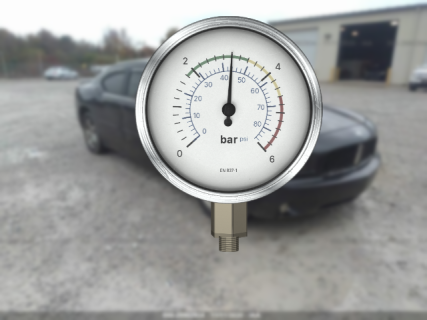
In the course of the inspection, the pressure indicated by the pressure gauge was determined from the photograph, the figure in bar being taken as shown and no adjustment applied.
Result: 3 bar
